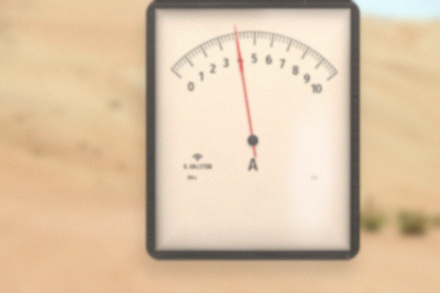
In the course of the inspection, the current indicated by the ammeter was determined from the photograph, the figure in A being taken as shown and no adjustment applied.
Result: 4 A
